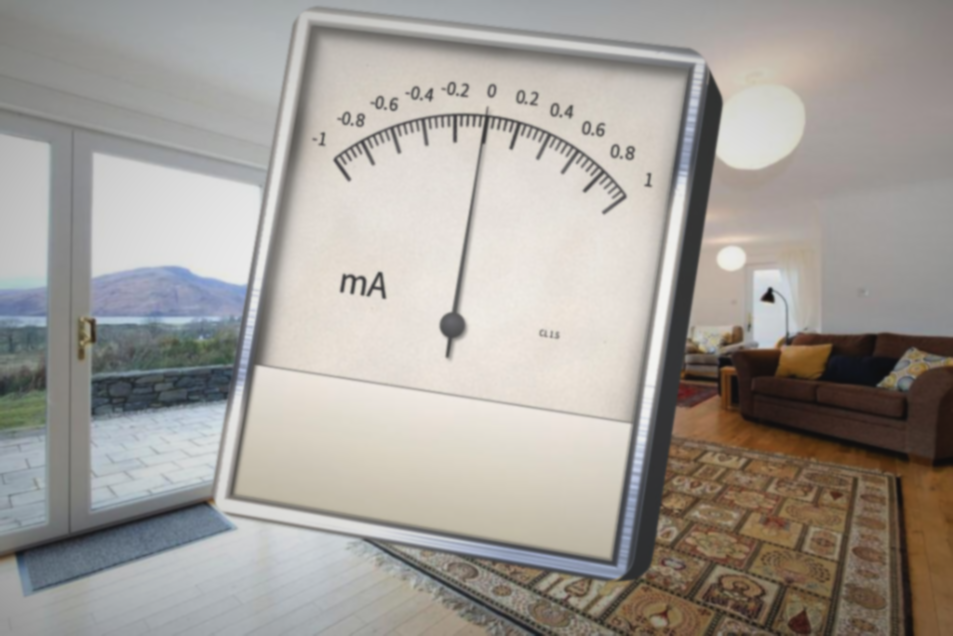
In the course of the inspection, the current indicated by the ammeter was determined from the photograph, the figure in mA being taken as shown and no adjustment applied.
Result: 0 mA
